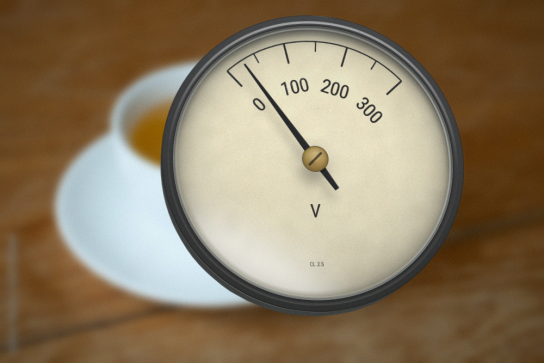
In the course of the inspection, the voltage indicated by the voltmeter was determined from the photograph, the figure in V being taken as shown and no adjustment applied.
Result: 25 V
